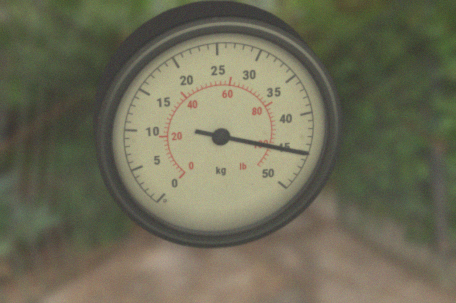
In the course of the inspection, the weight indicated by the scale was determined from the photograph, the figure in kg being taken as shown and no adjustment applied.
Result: 45 kg
